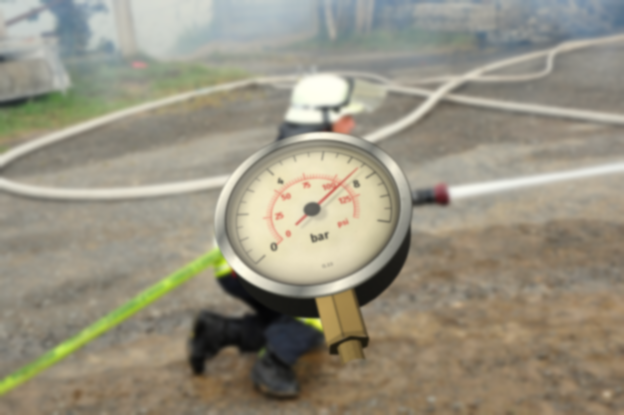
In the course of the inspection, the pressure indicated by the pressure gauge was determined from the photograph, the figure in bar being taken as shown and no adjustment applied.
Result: 7.5 bar
